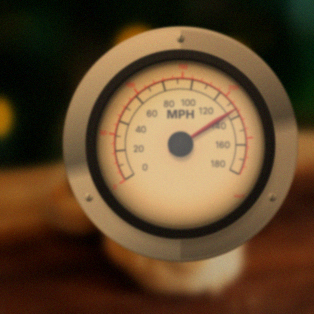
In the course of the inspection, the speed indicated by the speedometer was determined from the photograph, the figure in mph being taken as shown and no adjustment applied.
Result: 135 mph
